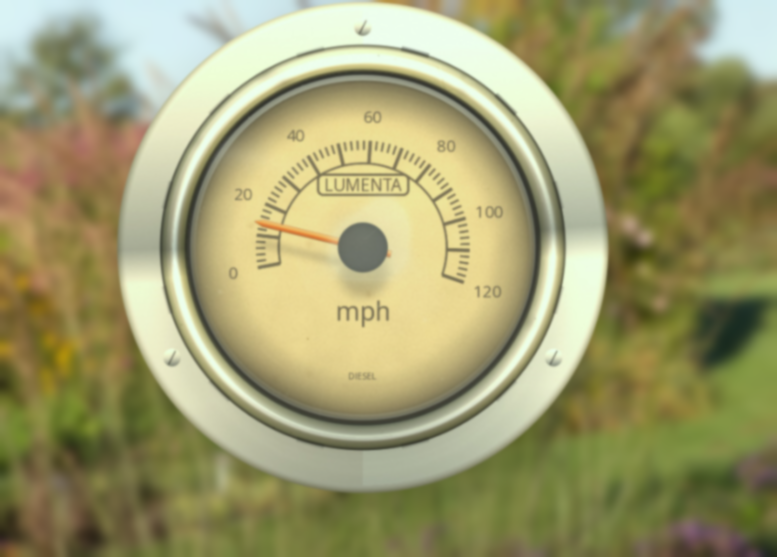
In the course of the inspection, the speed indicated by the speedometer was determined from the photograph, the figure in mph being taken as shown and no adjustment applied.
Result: 14 mph
